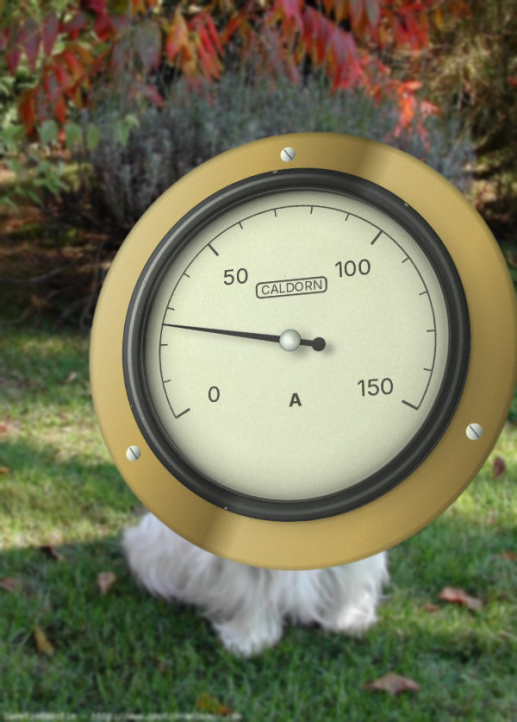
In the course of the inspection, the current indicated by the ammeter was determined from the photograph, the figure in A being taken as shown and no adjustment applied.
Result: 25 A
